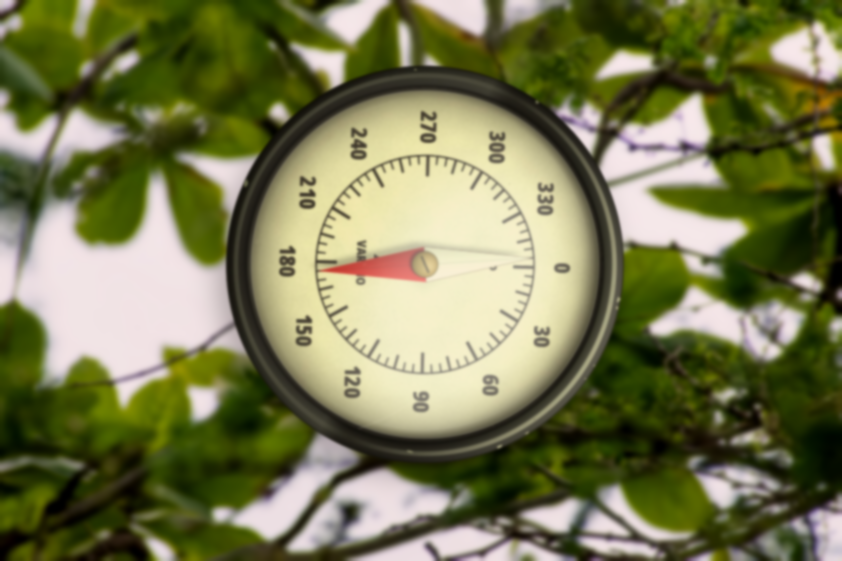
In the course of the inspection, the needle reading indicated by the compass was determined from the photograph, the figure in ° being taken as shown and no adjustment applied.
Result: 175 °
